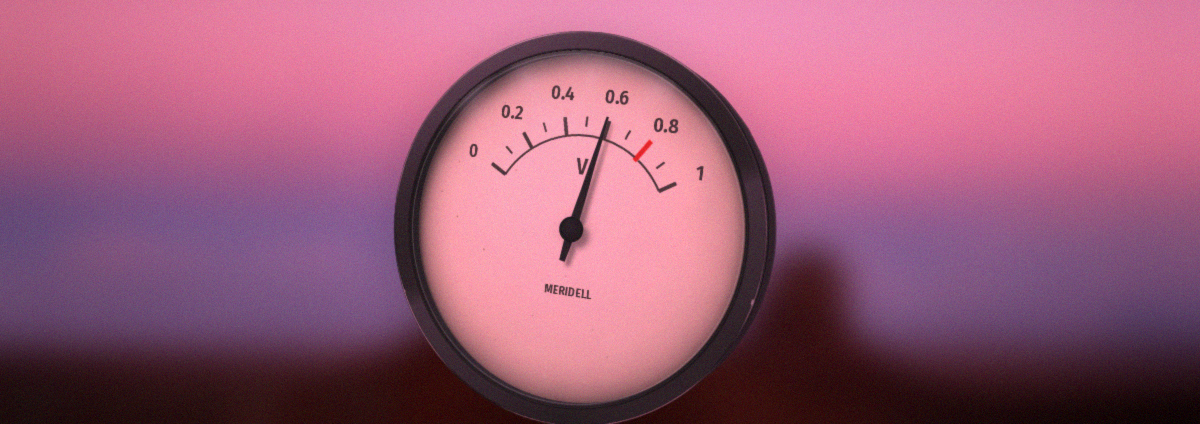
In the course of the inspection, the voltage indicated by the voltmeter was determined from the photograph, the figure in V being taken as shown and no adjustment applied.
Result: 0.6 V
